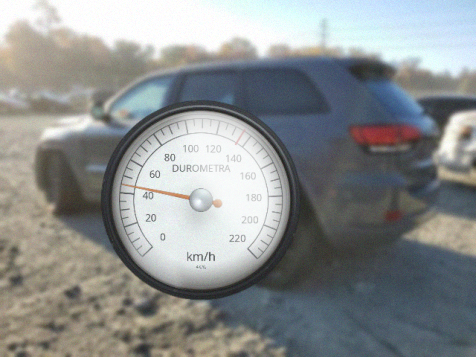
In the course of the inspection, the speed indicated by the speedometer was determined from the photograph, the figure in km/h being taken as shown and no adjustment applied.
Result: 45 km/h
